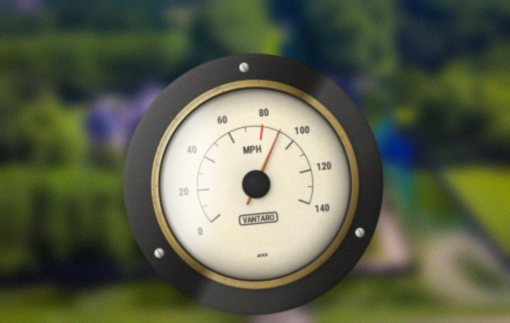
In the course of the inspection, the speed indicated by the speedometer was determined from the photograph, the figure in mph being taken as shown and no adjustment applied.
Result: 90 mph
